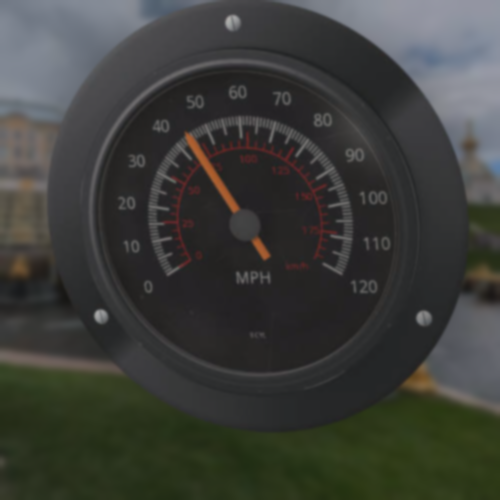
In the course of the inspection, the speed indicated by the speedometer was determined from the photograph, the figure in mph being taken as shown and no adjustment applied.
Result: 45 mph
